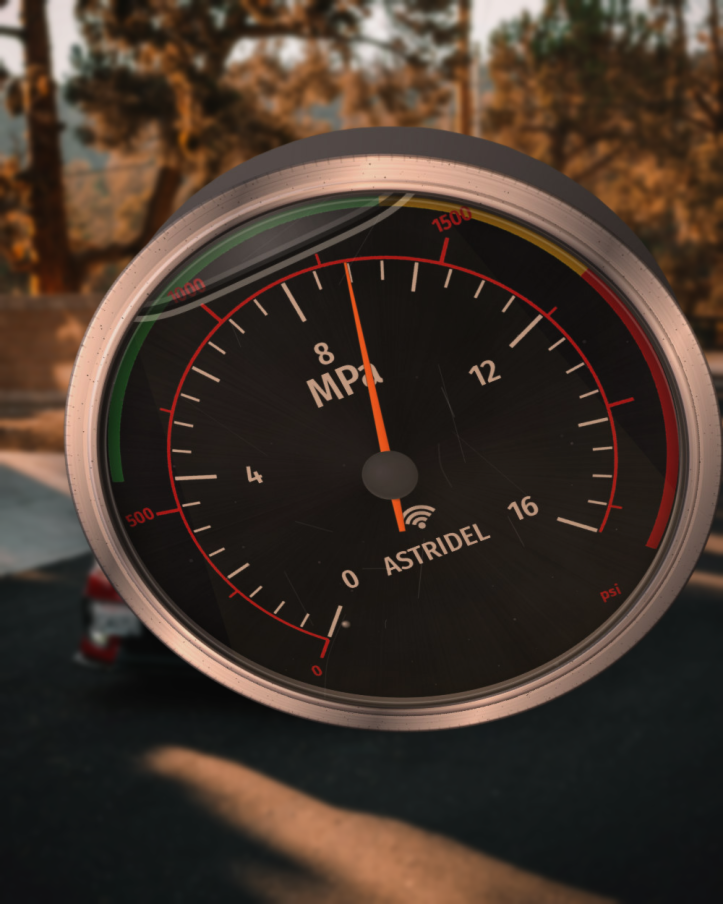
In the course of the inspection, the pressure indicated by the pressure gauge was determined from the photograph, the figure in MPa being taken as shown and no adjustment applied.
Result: 9 MPa
